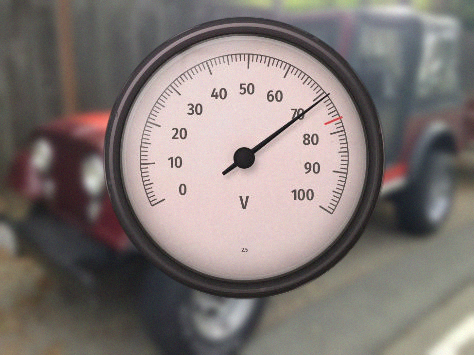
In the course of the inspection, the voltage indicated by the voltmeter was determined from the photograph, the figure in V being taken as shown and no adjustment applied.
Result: 71 V
